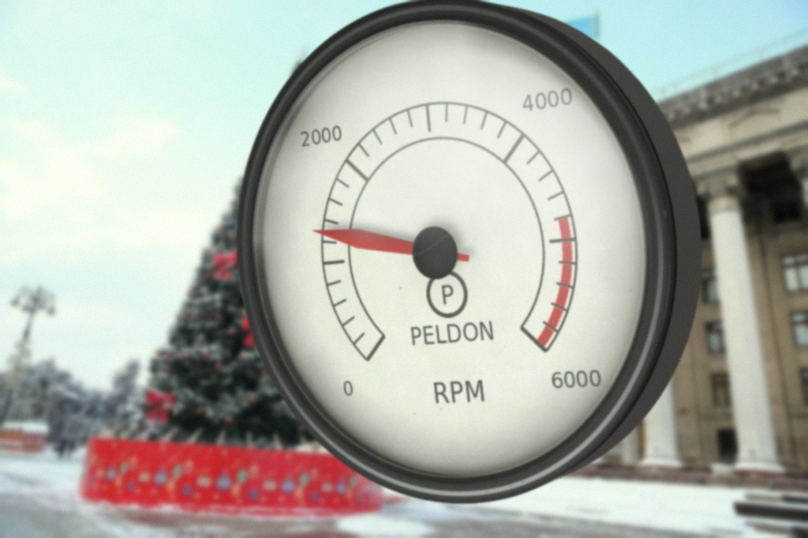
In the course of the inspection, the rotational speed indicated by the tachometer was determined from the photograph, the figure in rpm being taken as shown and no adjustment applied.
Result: 1300 rpm
